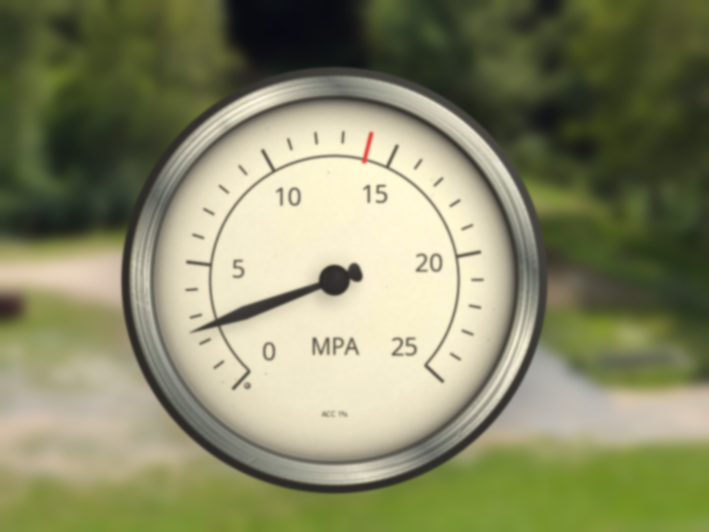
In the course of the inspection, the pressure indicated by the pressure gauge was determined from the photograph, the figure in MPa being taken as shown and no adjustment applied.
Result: 2.5 MPa
